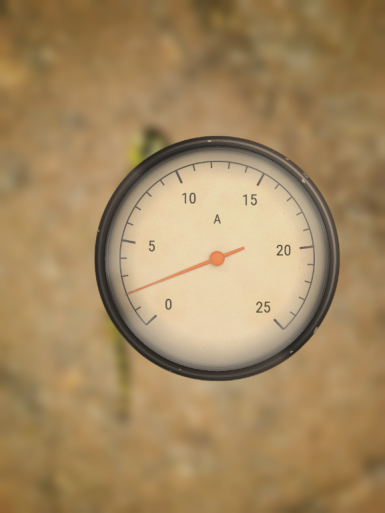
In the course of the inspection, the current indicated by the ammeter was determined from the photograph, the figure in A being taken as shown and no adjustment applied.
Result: 2 A
